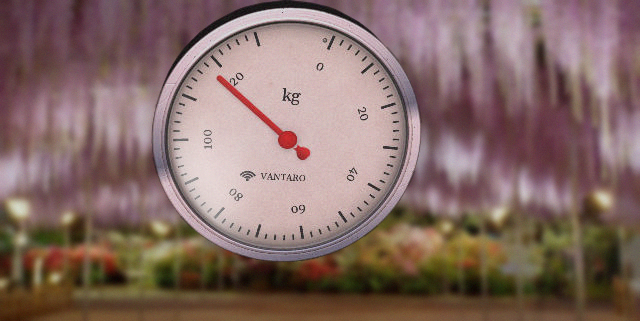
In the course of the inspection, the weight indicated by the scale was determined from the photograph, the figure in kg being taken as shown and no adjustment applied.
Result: 118 kg
